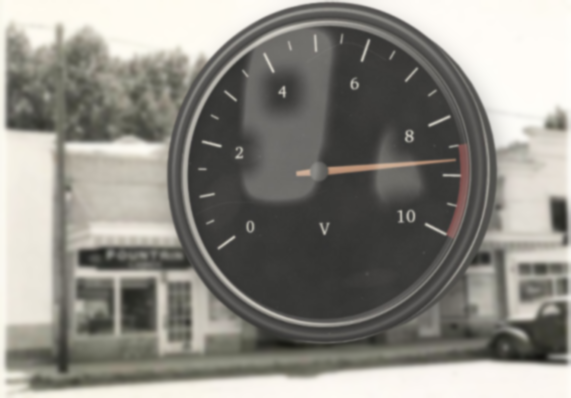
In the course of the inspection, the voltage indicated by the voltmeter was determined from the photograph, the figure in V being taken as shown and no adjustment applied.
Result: 8.75 V
